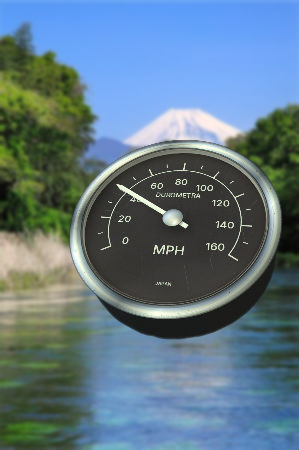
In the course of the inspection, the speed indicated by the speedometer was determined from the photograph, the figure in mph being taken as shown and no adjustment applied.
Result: 40 mph
